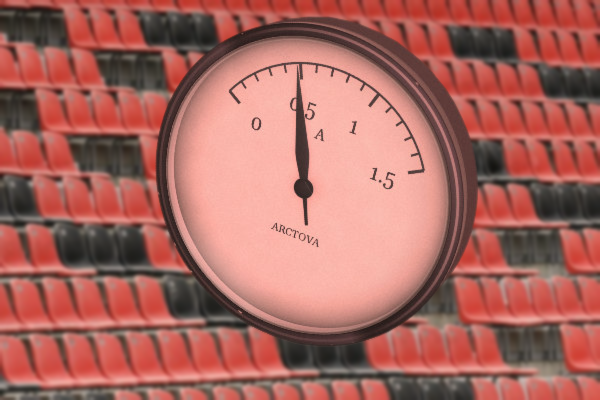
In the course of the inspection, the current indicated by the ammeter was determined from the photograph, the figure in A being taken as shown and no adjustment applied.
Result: 0.5 A
